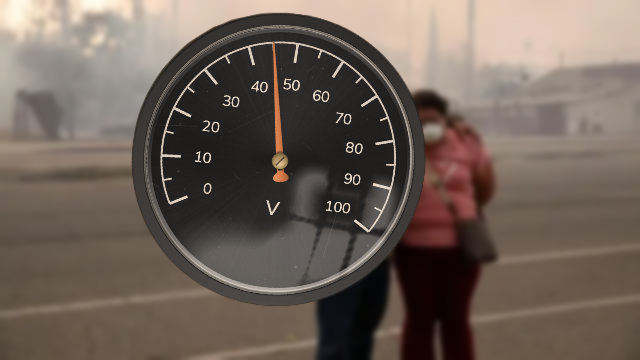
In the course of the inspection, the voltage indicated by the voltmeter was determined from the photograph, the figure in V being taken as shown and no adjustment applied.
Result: 45 V
